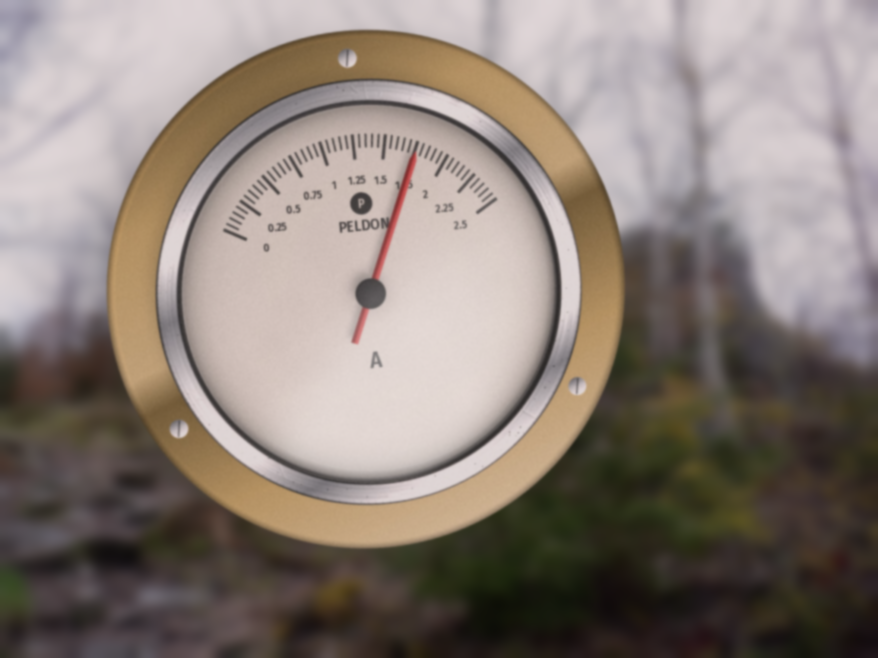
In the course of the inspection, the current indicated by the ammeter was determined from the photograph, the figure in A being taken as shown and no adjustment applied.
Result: 1.75 A
